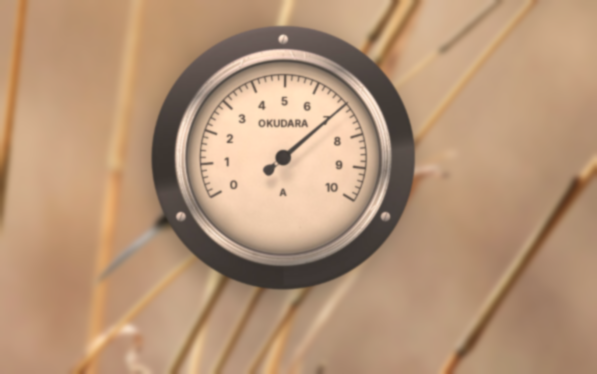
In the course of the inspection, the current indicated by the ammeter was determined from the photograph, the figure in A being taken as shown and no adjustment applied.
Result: 7 A
